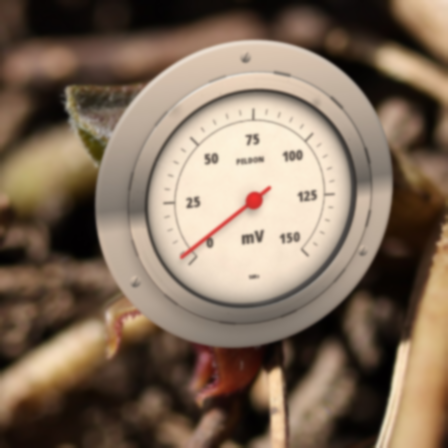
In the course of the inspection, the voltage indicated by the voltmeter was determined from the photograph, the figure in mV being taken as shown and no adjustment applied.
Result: 5 mV
